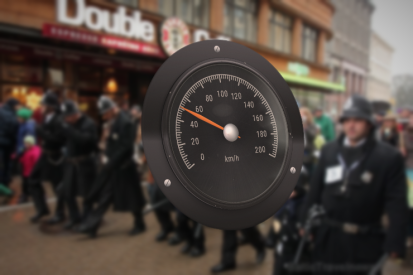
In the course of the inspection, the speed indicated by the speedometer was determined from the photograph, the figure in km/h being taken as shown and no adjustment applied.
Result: 50 km/h
